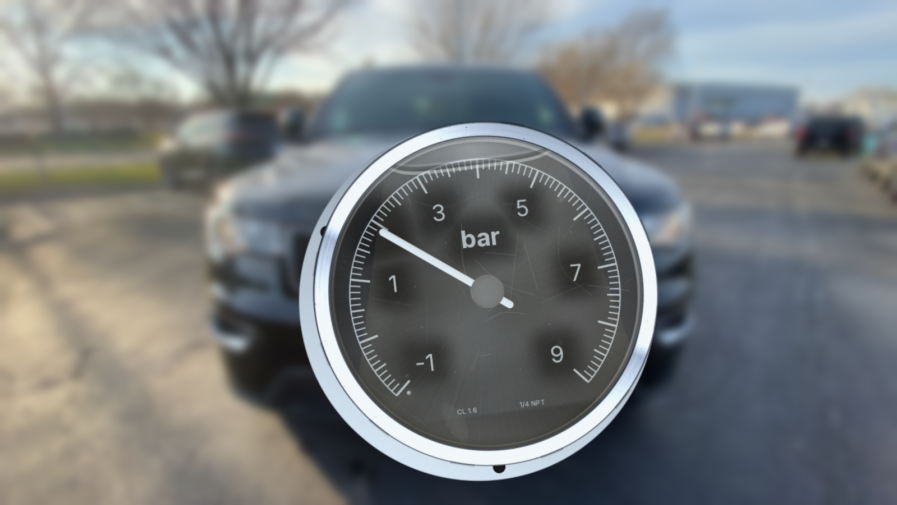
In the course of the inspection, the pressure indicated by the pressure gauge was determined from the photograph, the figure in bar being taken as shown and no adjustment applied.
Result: 1.9 bar
